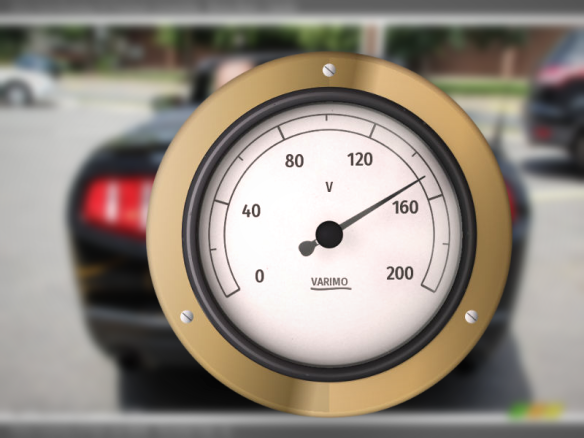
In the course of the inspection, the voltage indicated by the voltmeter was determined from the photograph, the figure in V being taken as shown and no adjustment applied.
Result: 150 V
